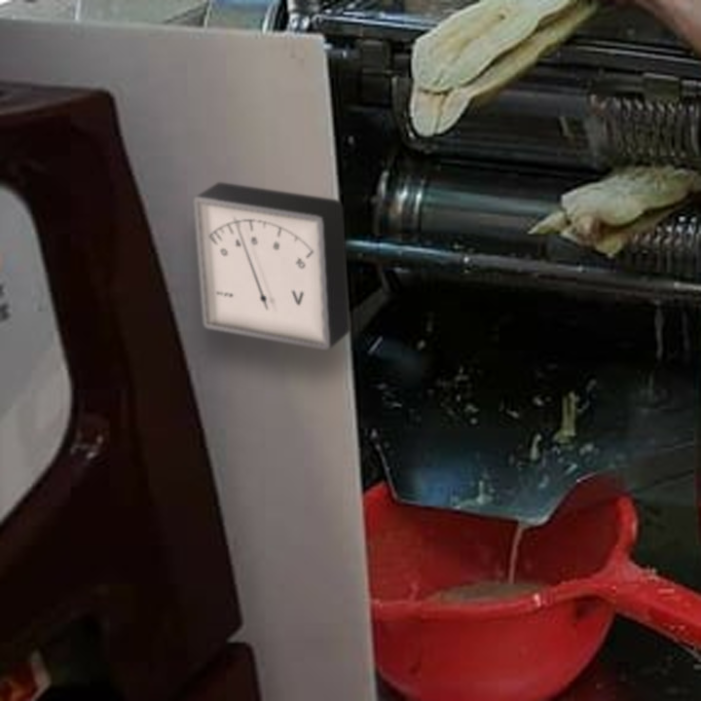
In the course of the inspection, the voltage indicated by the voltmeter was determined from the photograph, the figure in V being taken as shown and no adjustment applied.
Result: 5 V
